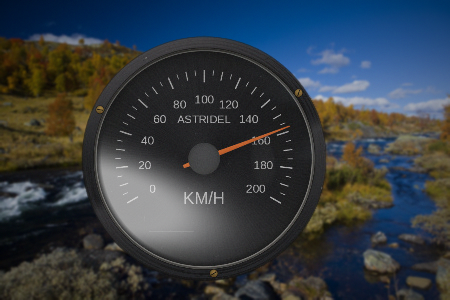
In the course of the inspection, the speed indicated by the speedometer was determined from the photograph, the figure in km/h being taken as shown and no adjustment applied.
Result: 157.5 km/h
